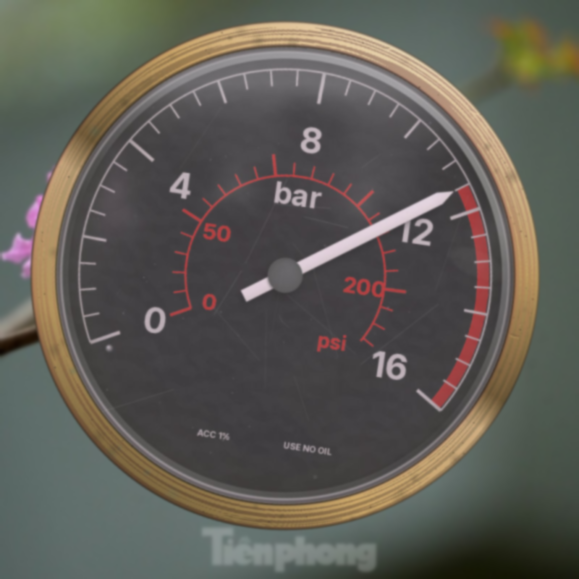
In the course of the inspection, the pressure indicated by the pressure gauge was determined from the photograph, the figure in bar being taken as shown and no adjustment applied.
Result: 11.5 bar
